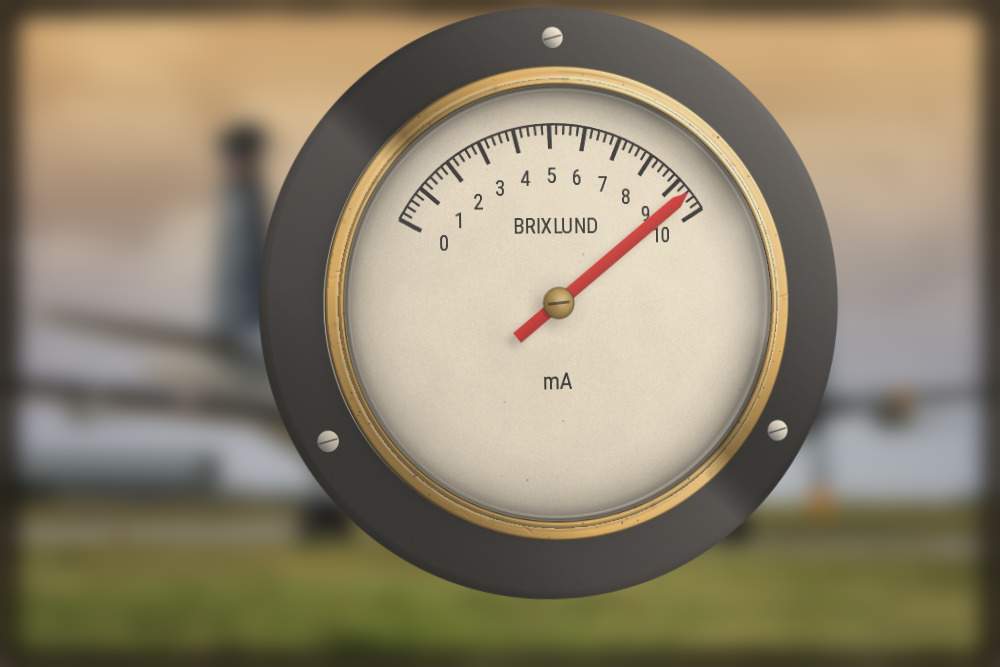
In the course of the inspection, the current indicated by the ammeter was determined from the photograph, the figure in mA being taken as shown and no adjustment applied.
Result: 9.4 mA
